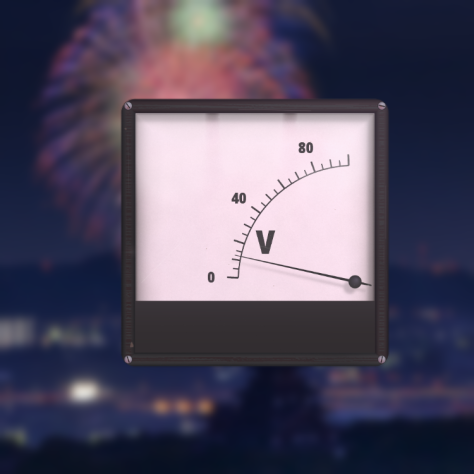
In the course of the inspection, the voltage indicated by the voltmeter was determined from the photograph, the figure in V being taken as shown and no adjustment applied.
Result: 12.5 V
